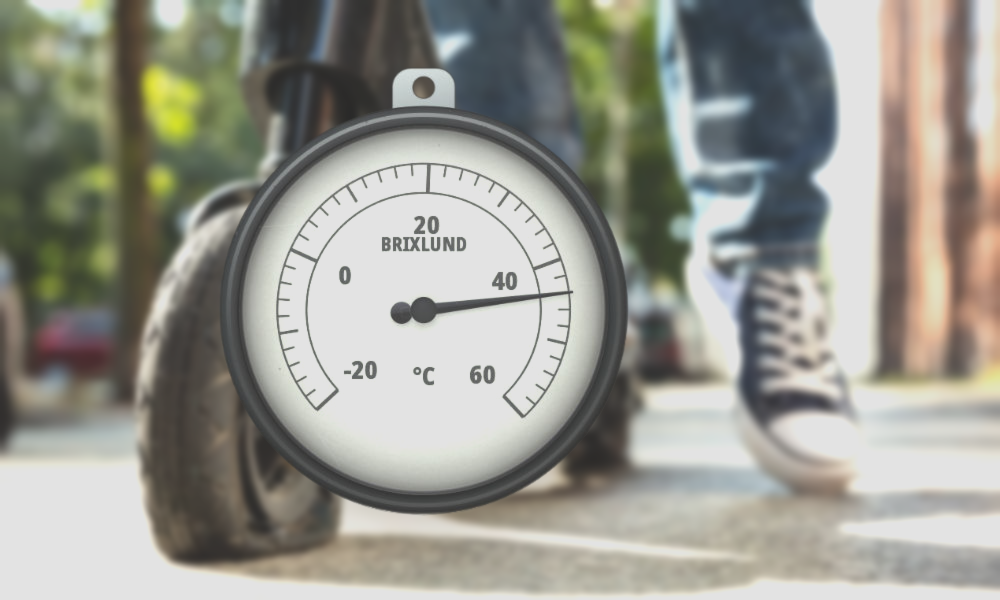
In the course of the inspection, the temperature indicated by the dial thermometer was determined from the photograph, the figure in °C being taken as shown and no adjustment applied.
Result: 44 °C
